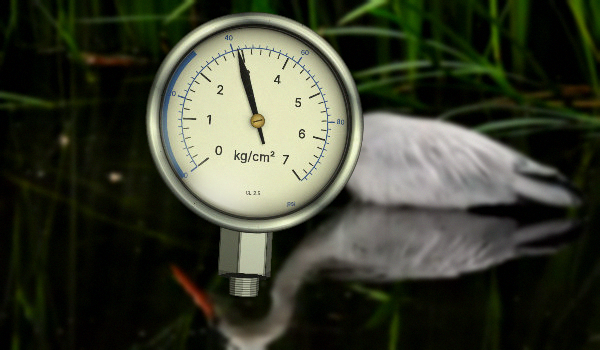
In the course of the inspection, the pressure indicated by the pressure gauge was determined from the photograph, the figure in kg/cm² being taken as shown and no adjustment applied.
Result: 2.9 kg/cm²
